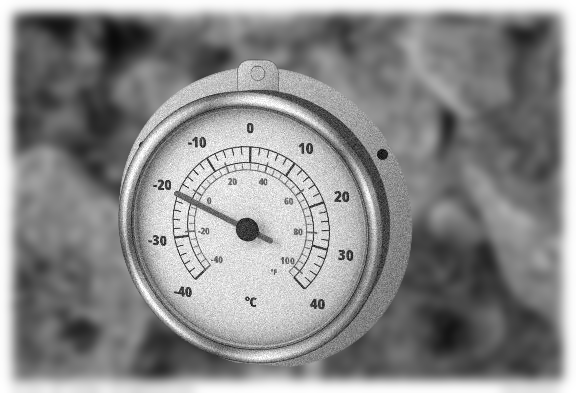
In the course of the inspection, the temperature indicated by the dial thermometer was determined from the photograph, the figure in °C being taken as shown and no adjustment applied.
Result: -20 °C
